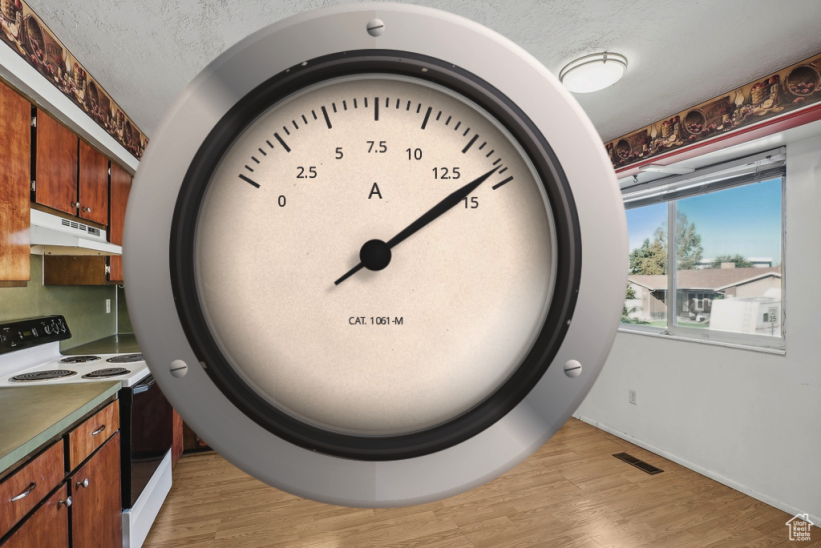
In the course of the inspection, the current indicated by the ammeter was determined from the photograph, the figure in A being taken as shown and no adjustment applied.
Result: 14.25 A
